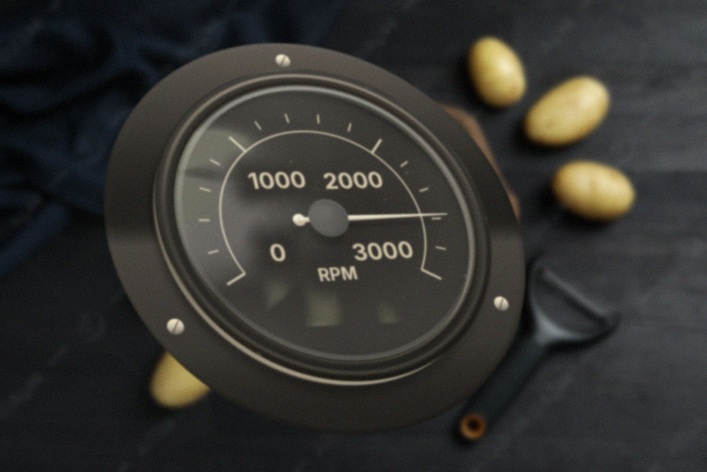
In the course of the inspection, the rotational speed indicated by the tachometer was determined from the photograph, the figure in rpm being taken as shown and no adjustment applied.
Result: 2600 rpm
